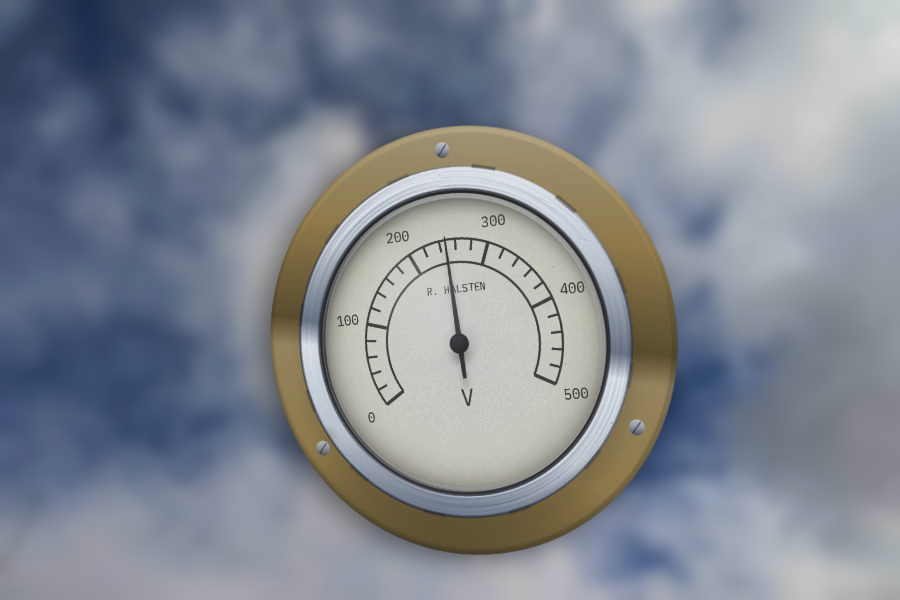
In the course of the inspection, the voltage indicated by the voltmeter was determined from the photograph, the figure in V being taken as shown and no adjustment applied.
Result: 250 V
